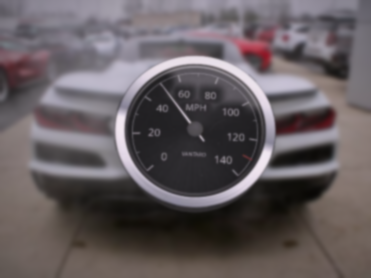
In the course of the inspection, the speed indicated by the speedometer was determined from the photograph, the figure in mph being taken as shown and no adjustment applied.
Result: 50 mph
